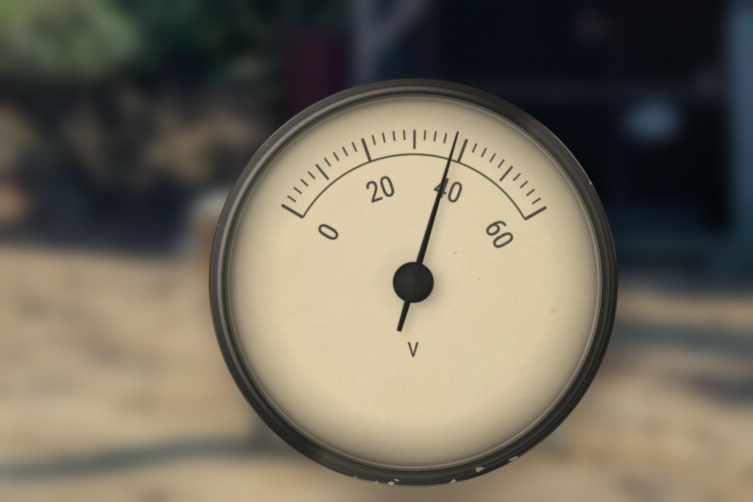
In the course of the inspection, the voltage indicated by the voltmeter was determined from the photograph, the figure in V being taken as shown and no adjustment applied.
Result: 38 V
